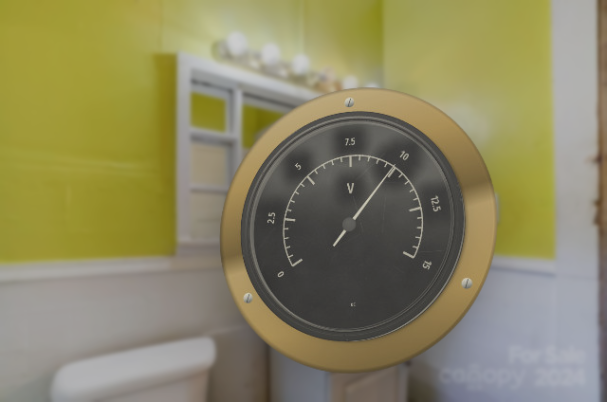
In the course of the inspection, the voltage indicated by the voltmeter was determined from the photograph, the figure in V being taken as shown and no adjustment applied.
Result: 10 V
